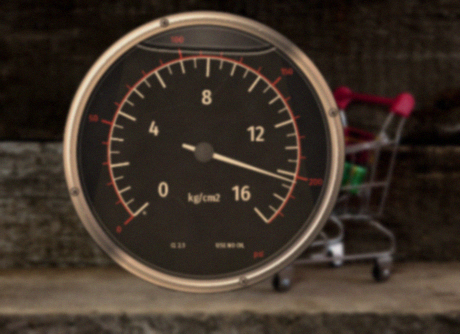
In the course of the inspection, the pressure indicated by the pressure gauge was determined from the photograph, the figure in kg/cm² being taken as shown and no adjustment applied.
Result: 14.25 kg/cm²
